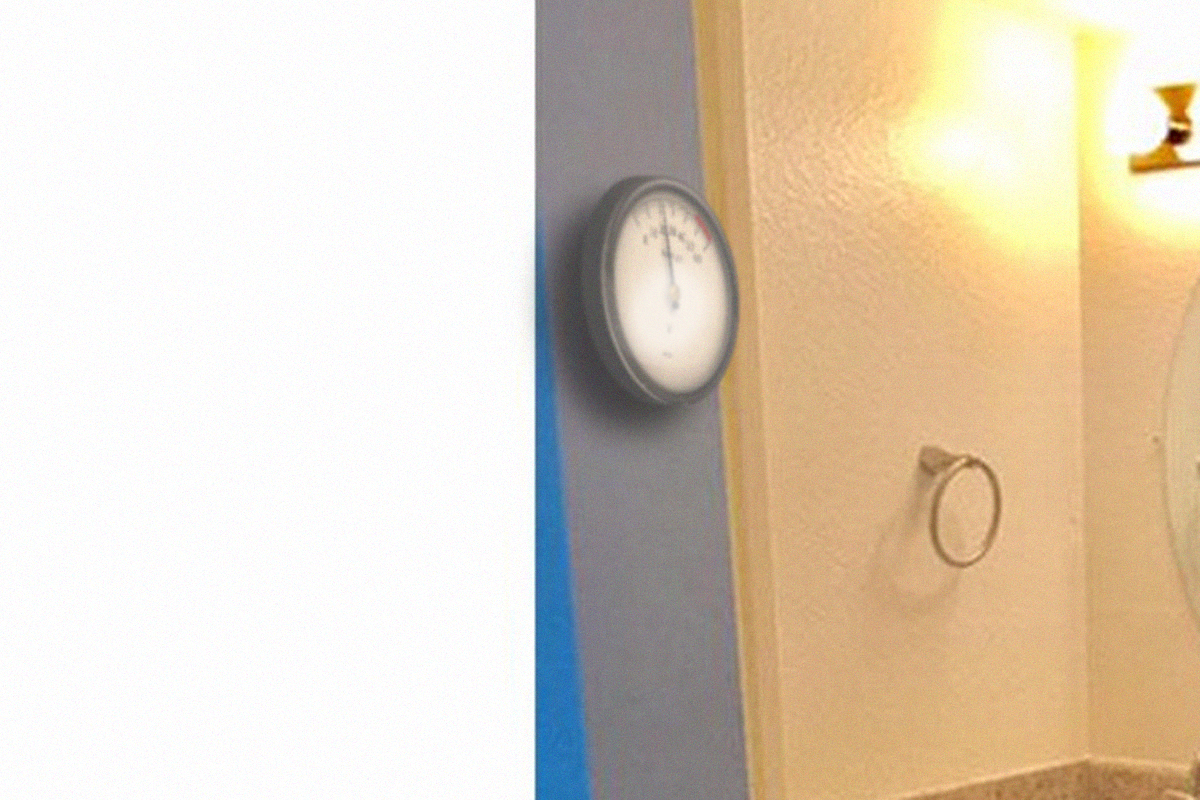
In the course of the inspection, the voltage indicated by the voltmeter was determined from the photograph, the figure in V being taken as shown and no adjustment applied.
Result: 20 V
